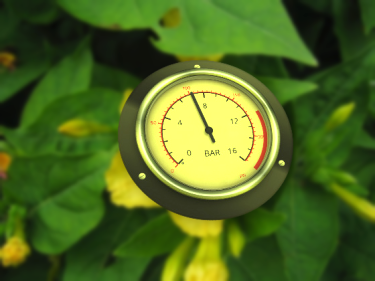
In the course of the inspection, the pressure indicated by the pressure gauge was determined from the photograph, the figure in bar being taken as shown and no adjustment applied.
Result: 7 bar
